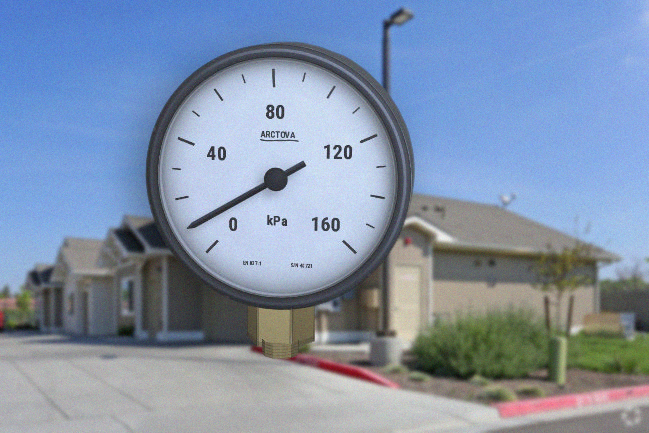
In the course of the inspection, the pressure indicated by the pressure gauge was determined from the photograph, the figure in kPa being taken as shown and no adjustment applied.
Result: 10 kPa
